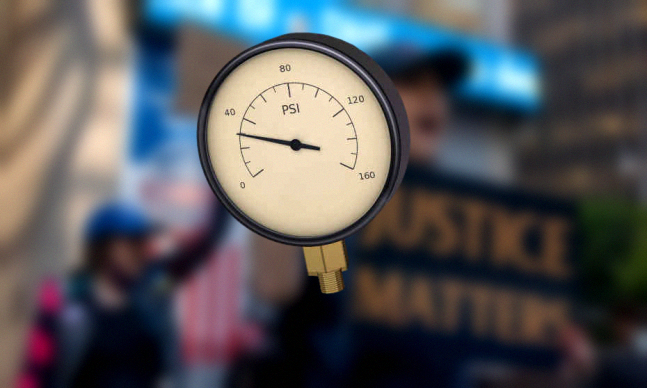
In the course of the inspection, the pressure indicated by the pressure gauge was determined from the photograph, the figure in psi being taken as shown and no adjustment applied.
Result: 30 psi
